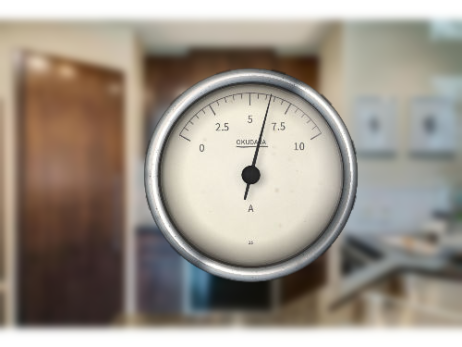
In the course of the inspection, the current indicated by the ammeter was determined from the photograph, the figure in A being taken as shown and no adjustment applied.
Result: 6.25 A
